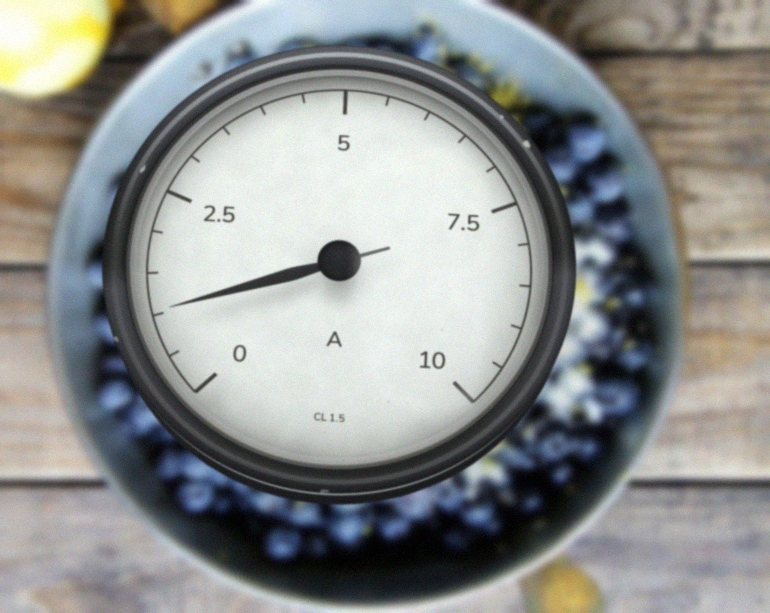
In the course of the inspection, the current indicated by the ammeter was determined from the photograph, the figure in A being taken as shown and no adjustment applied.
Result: 1 A
